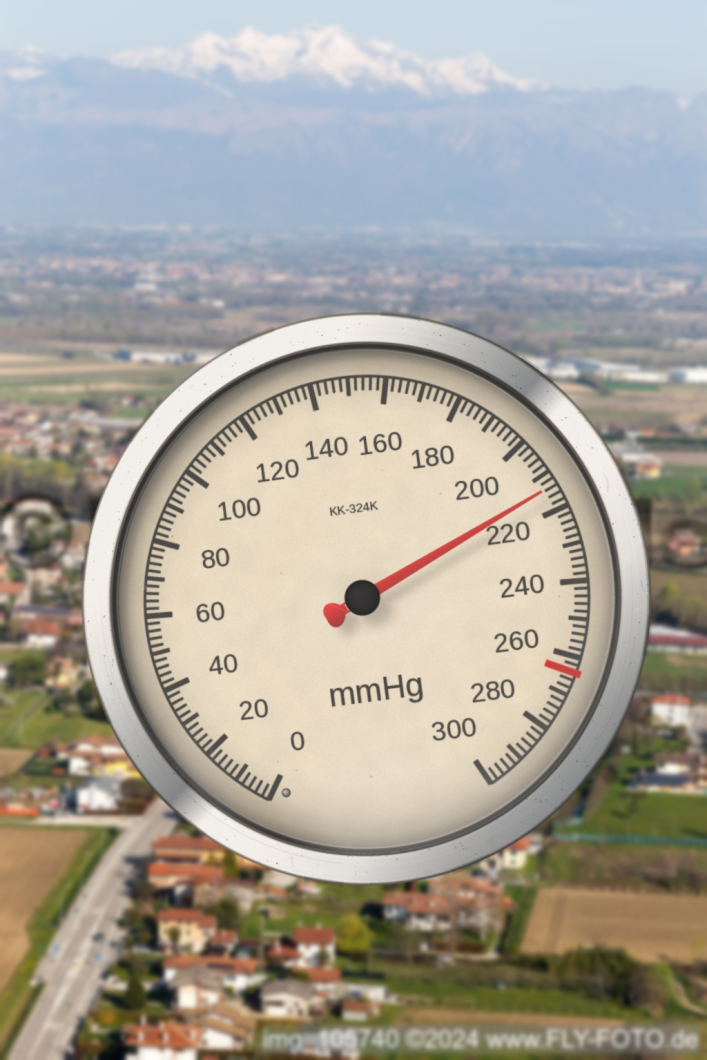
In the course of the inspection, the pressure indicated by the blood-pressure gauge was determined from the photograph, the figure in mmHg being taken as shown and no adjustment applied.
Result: 214 mmHg
